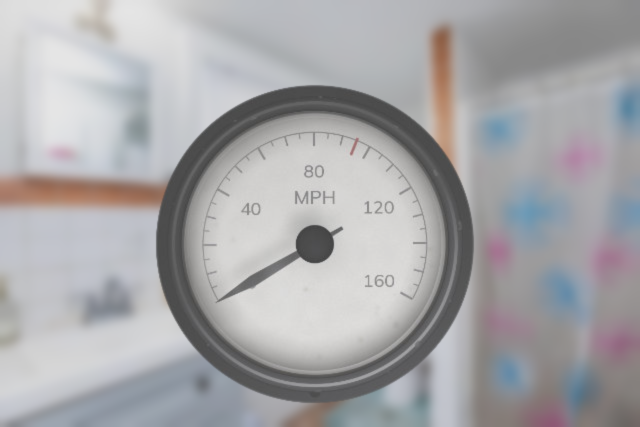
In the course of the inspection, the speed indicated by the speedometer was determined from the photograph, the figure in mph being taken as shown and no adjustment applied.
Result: 0 mph
